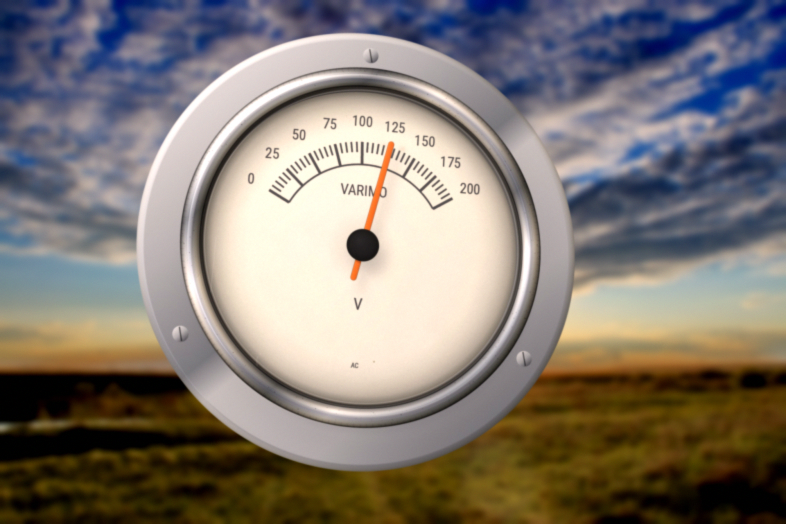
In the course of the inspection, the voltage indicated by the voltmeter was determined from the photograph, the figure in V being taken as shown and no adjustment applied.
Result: 125 V
